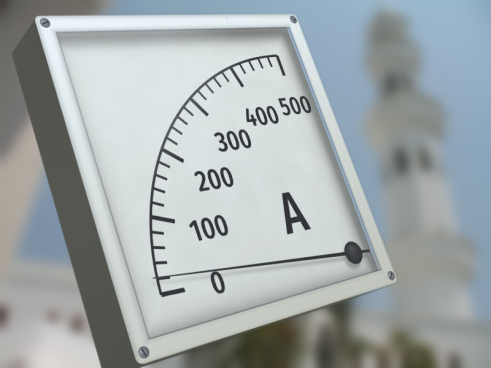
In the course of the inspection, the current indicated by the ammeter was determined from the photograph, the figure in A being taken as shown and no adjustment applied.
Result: 20 A
